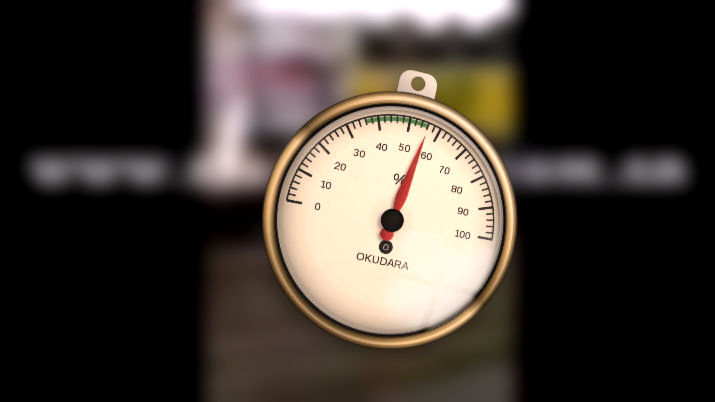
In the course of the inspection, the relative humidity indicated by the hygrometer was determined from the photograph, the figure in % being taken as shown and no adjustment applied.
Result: 56 %
